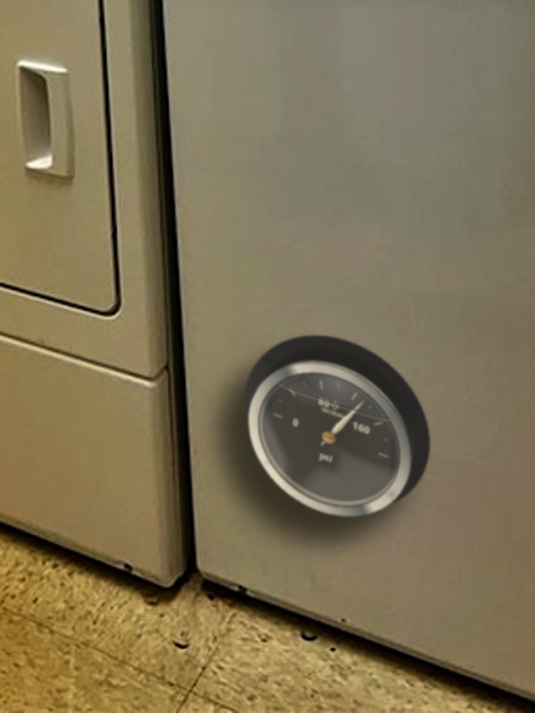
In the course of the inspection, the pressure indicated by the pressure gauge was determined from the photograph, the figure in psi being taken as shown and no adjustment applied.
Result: 130 psi
